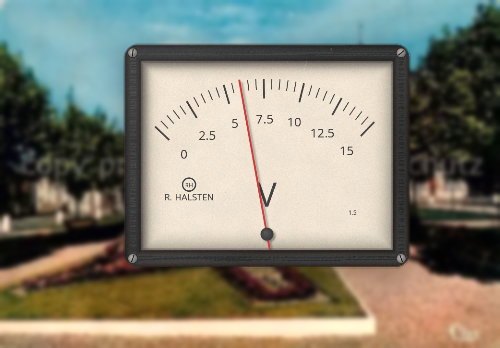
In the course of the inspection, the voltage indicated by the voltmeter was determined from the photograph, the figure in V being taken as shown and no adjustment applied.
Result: 6 V
